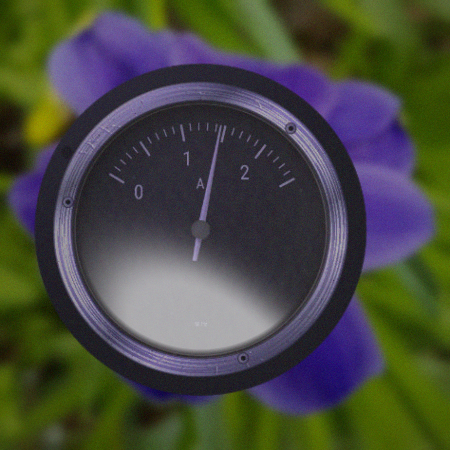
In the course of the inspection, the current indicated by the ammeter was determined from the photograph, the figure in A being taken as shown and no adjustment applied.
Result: 1.45 A
